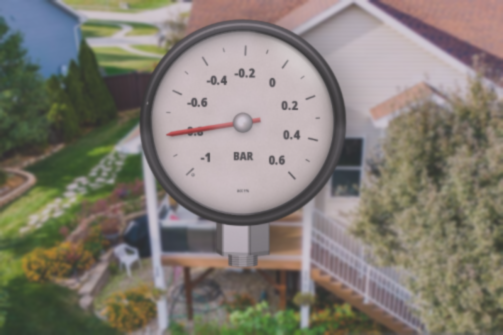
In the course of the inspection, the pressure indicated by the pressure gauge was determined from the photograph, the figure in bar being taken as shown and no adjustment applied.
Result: -0.8 bar
